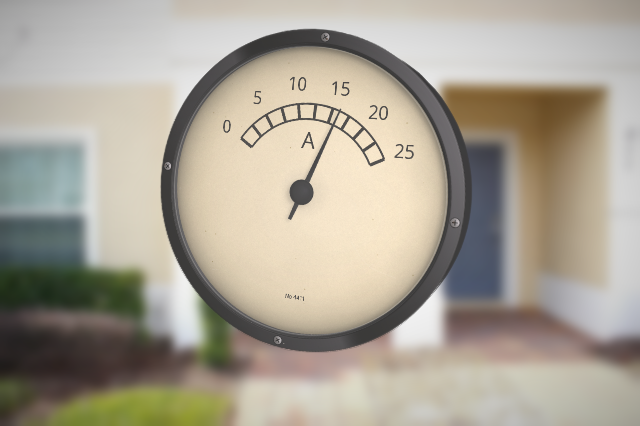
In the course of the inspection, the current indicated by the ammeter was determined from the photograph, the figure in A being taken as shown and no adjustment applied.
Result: 16.25 A
